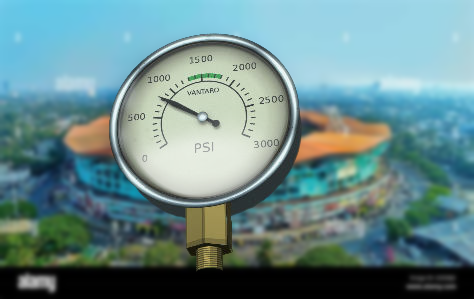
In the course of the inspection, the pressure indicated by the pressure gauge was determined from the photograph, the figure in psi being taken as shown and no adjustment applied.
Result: 800 psi
